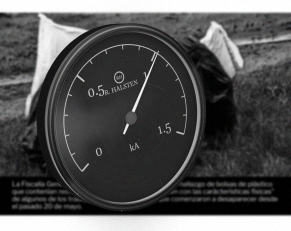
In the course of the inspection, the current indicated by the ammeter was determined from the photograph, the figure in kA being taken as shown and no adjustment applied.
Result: 1 kA
